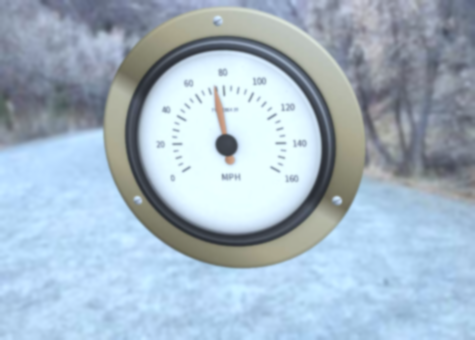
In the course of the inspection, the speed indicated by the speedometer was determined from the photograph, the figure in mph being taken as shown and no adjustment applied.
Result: 75 mph
